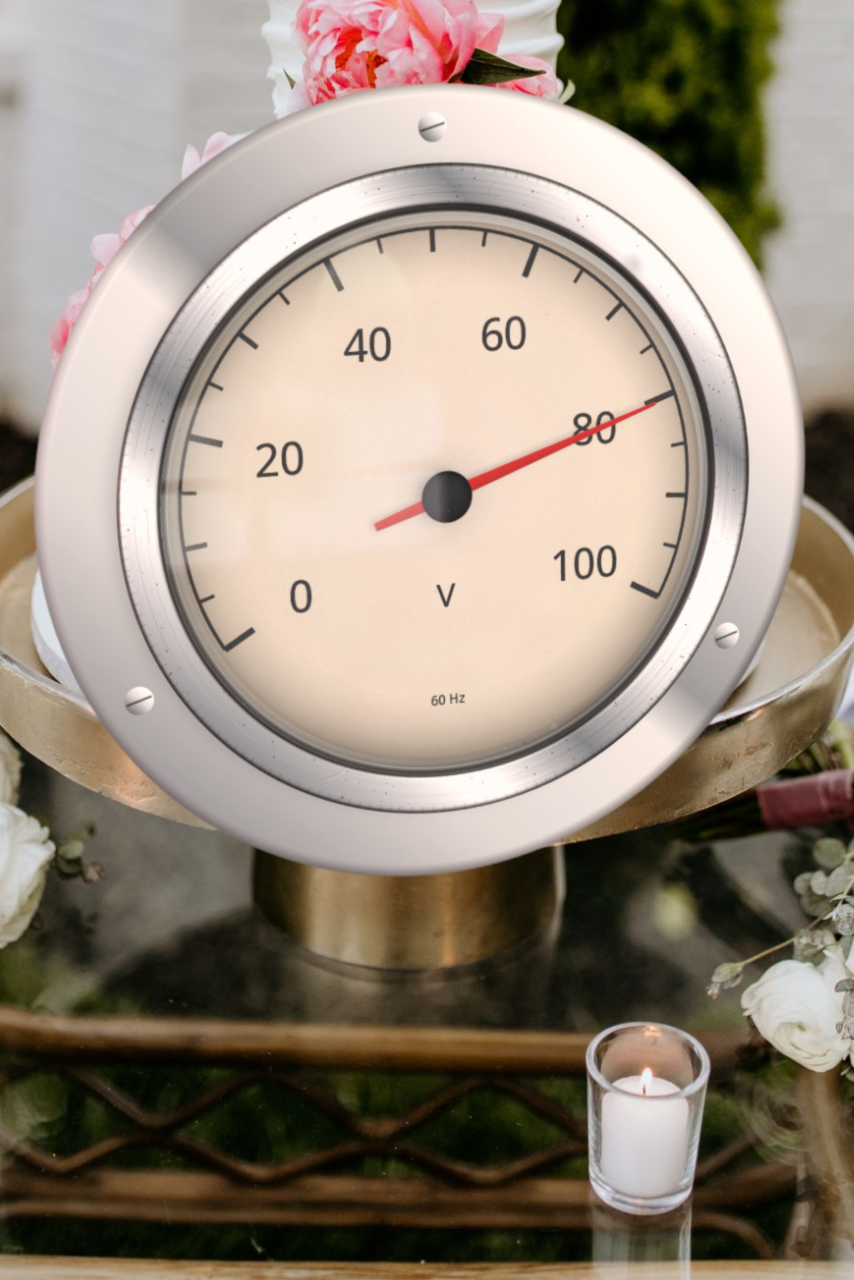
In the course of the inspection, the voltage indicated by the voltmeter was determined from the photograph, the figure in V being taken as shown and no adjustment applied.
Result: 80 V
